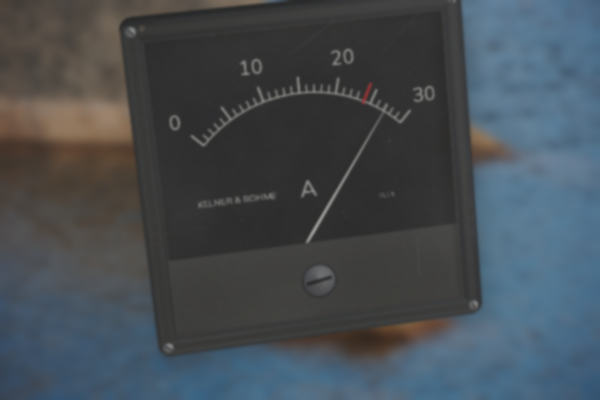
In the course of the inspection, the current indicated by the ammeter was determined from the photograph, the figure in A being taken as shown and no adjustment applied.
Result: 27 A
